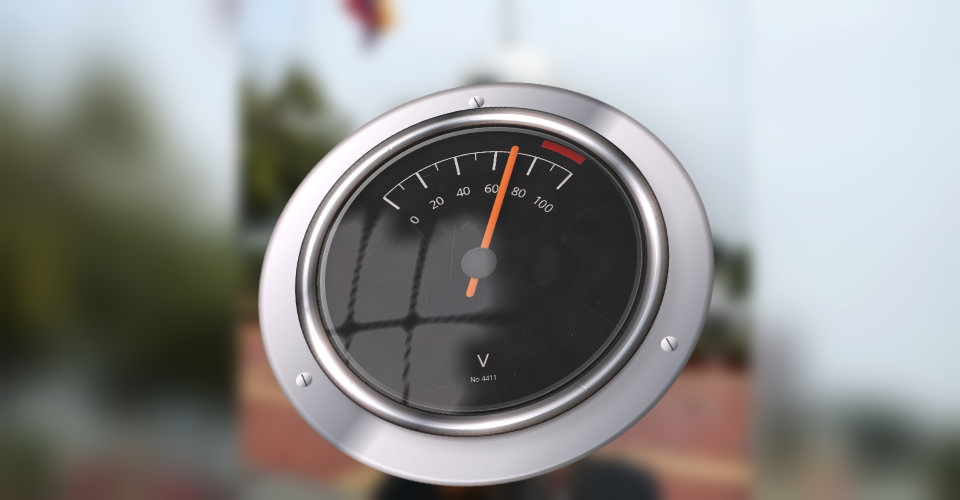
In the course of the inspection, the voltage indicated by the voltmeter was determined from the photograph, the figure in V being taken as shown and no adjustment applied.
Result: 70 V
